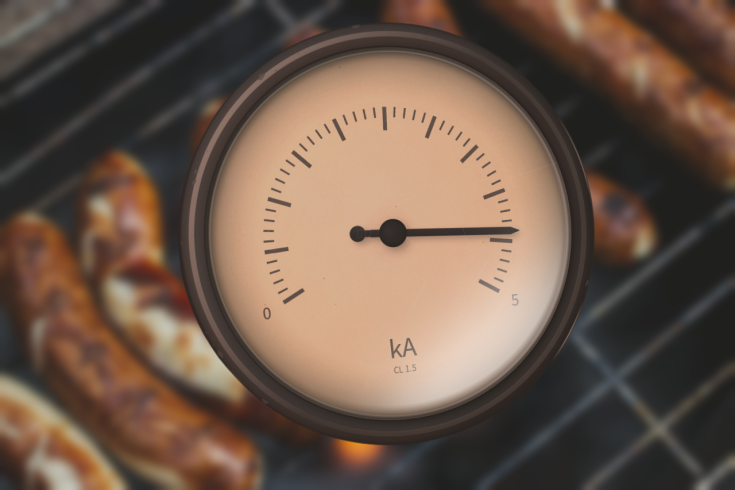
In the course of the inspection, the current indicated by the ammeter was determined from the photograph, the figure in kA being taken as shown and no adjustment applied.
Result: 4.4 kA
